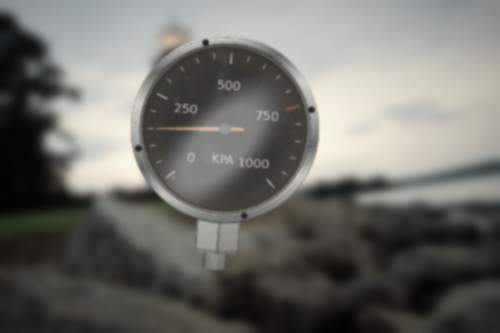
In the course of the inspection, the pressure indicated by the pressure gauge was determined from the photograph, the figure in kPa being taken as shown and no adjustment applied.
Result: 150 kPa
